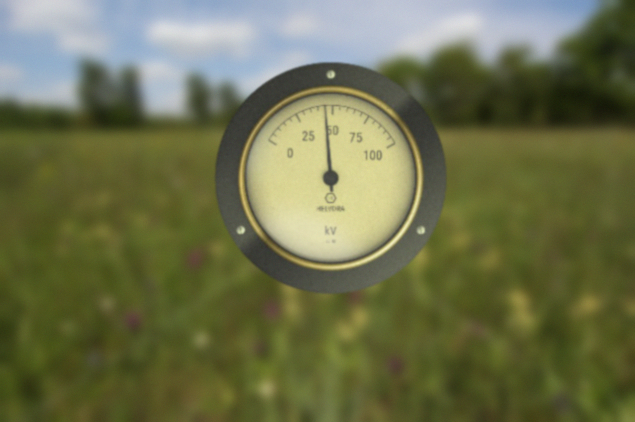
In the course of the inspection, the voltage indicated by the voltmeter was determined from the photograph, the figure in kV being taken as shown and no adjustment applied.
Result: 45 kV
